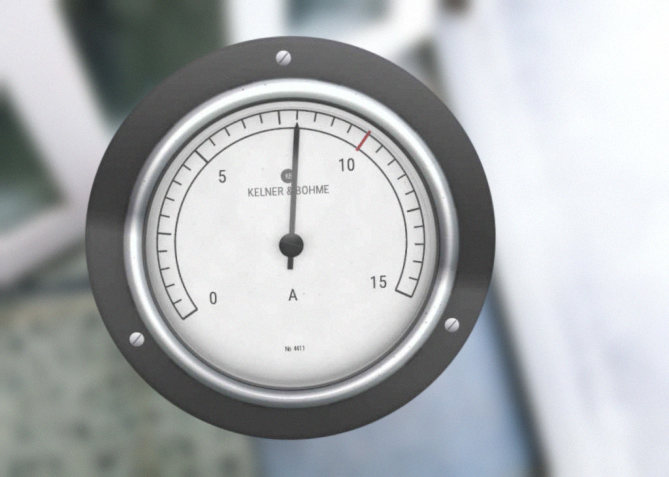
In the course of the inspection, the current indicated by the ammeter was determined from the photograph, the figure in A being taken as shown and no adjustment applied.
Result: 8 A
